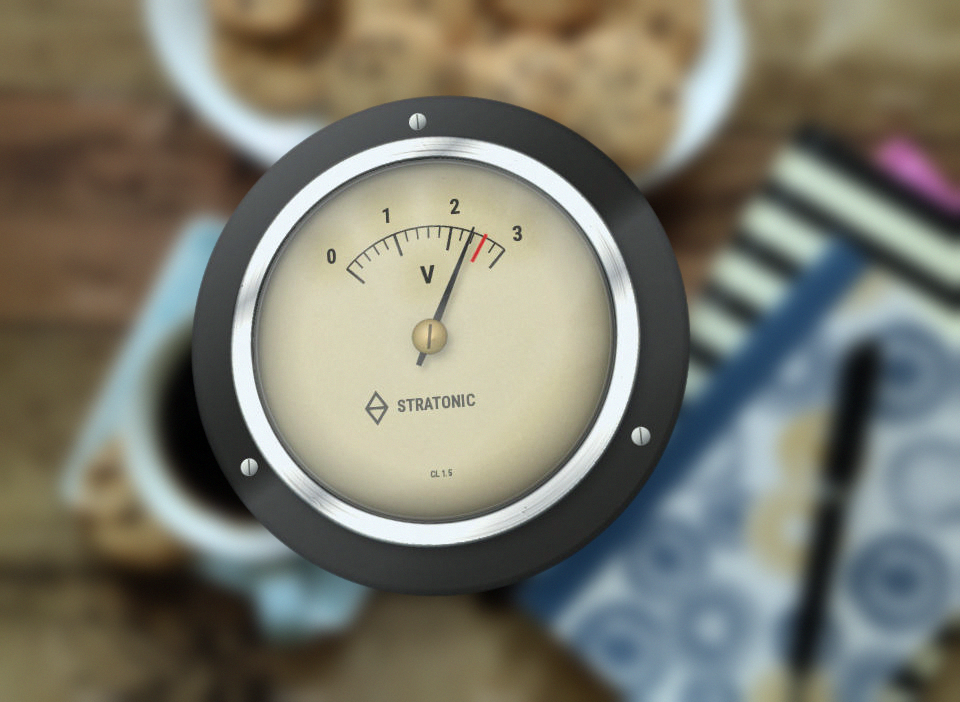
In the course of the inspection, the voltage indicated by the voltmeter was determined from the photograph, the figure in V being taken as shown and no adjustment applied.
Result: 2.4 V
